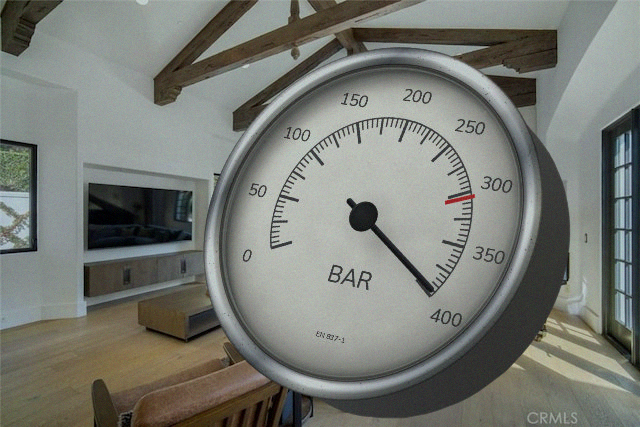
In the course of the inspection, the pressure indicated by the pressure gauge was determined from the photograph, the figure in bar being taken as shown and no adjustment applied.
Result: 395 bar
